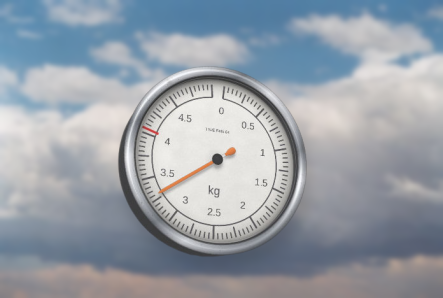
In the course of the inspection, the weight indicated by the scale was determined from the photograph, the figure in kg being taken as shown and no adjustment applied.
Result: 3.3 kg
